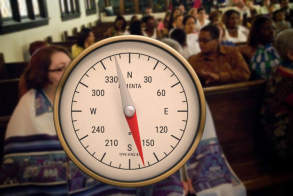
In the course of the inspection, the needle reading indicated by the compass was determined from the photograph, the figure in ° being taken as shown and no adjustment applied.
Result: 165 °
